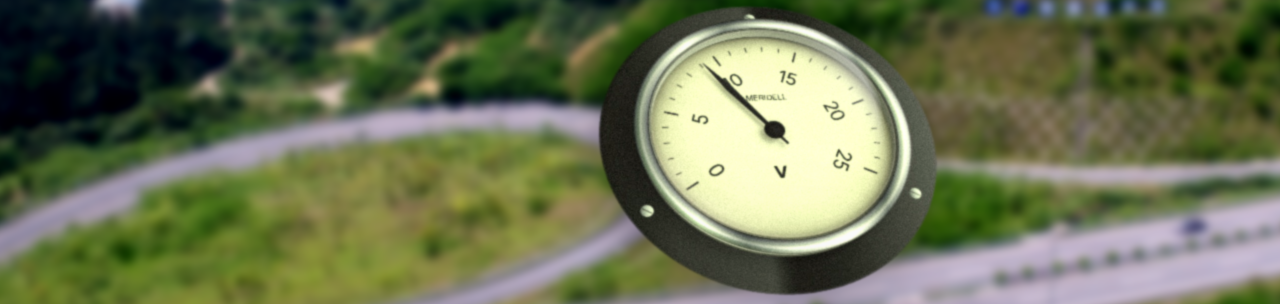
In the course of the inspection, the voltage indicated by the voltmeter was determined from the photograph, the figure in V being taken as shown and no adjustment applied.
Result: 9 V
